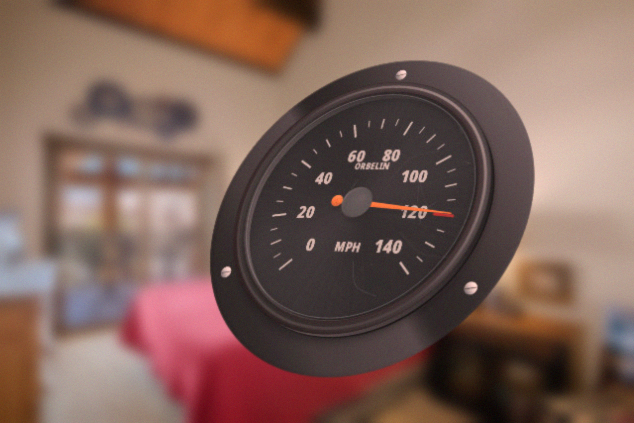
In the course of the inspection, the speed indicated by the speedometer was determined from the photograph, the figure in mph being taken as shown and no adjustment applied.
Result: 120 mph
